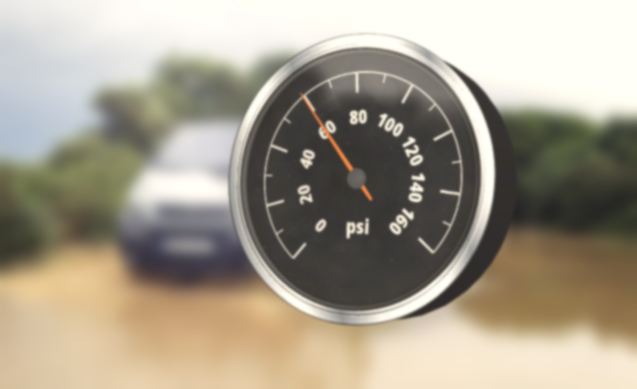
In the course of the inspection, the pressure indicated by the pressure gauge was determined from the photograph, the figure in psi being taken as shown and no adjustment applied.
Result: 60 psi
